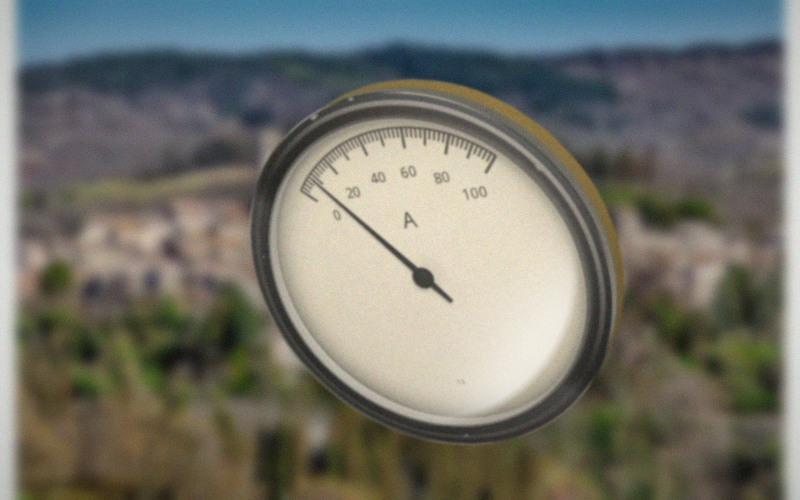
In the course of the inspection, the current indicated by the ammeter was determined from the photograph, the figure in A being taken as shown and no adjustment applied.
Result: 10 A
